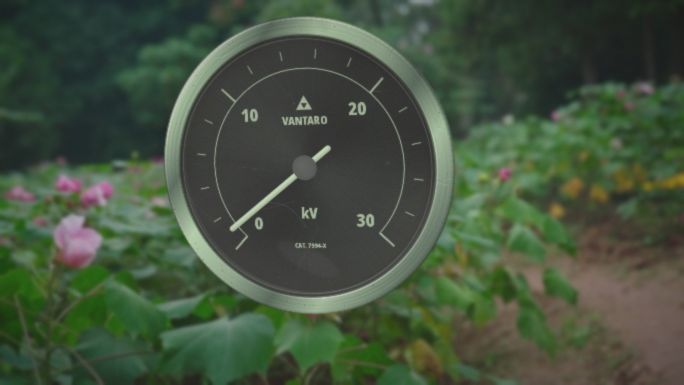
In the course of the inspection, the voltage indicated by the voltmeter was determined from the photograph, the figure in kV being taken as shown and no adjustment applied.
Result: 1 kV
